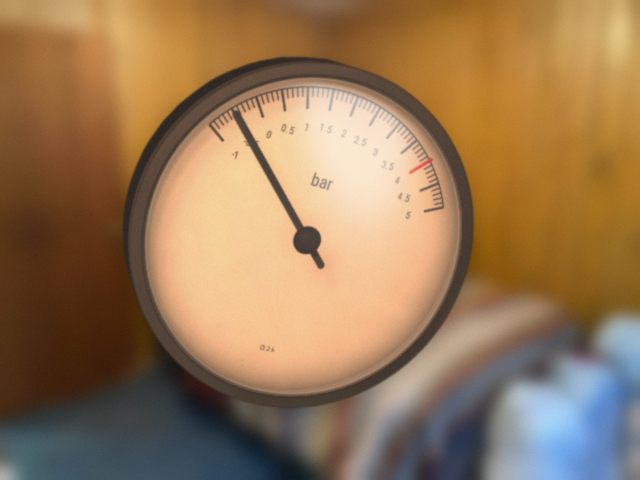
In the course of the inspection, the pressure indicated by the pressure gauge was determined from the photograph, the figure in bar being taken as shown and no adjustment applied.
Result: -0.5 bar
